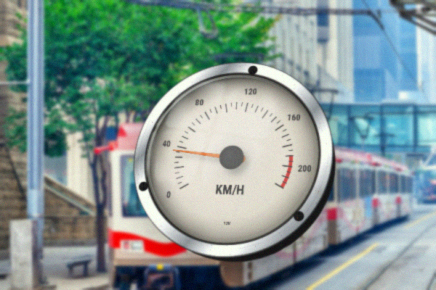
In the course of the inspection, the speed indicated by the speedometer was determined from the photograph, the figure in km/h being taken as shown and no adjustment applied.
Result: 35 km/h
